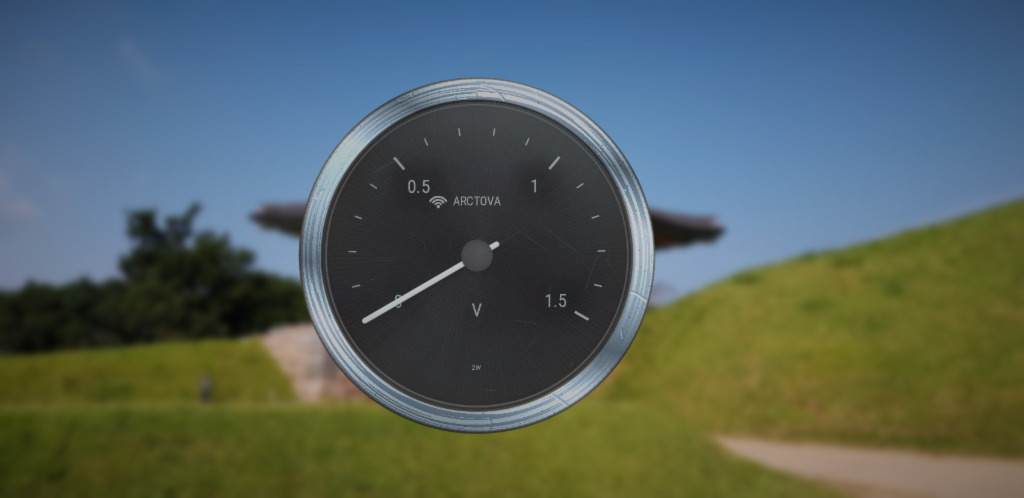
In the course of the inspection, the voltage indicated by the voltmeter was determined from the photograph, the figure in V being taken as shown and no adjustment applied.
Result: 0 V
